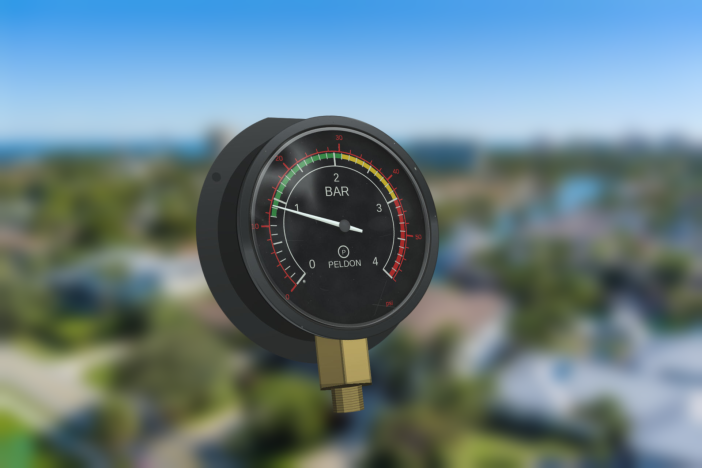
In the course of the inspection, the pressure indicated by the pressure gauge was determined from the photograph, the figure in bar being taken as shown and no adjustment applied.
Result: 0.9 bar
